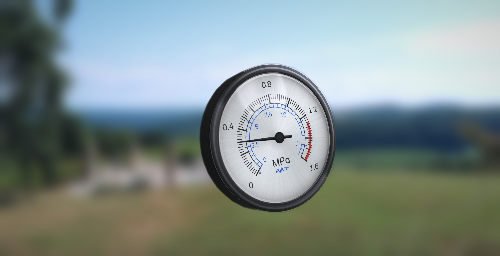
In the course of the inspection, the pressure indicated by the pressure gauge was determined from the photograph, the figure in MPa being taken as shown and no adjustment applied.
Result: 0.3 MPa
